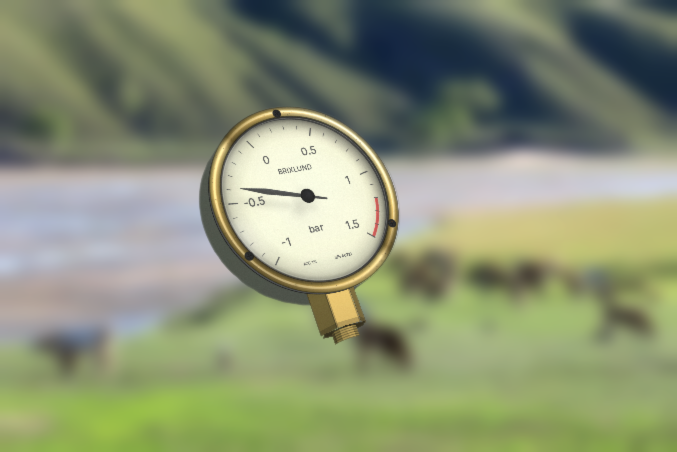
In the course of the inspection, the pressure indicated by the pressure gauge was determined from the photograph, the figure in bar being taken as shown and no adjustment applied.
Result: -0.4 bar
